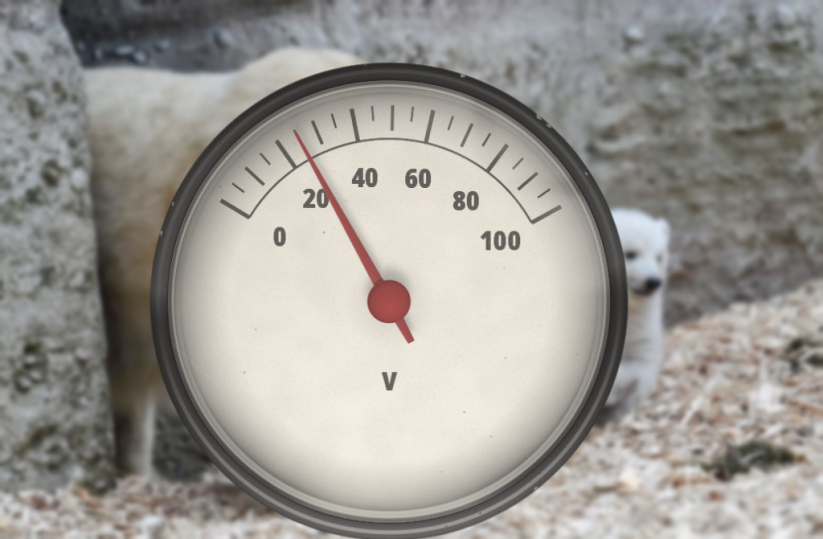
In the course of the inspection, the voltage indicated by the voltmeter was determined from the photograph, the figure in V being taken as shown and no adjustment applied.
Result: 25 V
